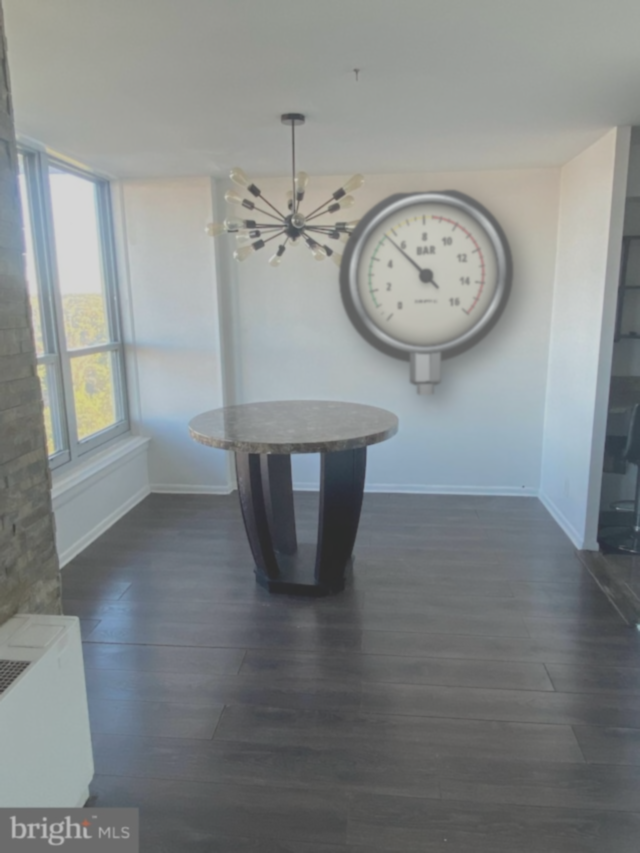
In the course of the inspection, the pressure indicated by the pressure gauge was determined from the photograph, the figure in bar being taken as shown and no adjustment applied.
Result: 5.5 bar
